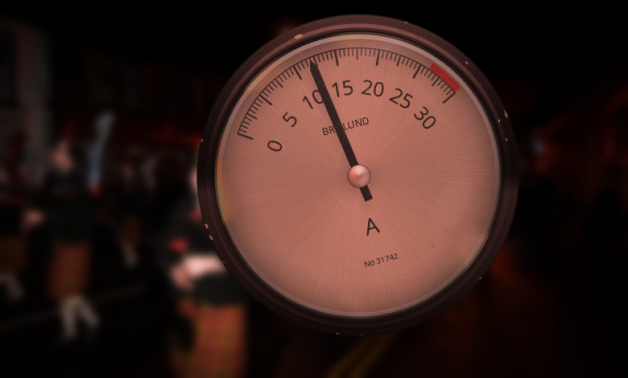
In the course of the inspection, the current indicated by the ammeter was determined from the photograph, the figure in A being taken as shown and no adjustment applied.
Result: 12 A
